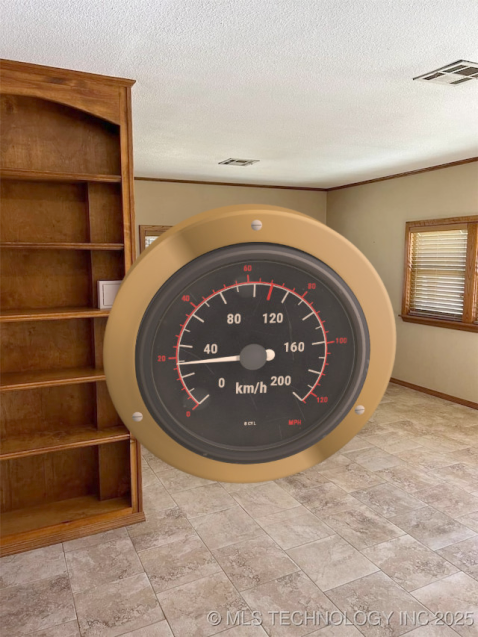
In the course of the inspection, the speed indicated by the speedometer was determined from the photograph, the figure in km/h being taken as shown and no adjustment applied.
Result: 30 km/h
